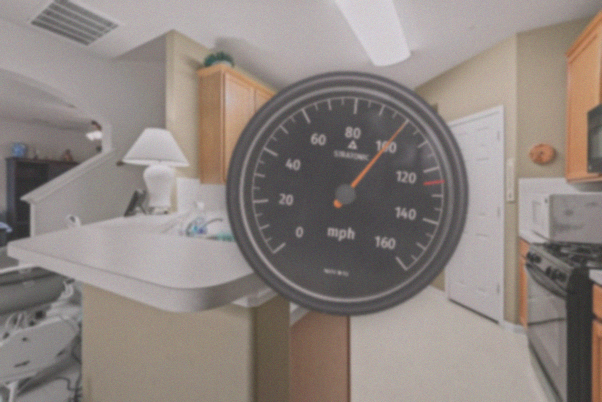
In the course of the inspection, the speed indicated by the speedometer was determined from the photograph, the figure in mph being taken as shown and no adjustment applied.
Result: 100 mph
